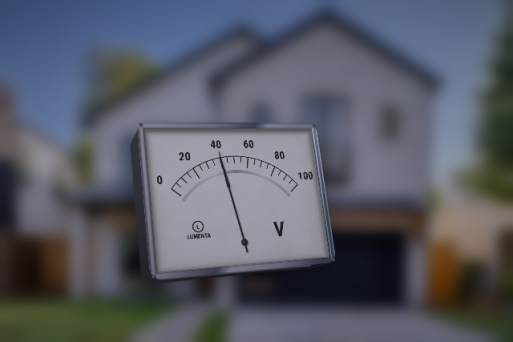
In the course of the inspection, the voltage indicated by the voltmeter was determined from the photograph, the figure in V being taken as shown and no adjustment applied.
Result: 40 V
